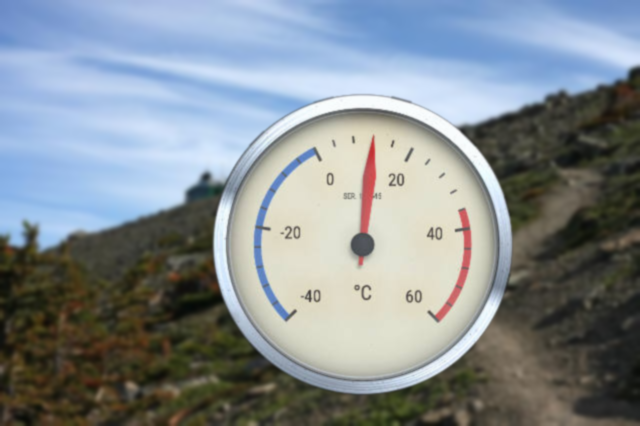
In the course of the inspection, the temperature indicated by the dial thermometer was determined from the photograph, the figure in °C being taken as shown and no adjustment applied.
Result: 12 °C
